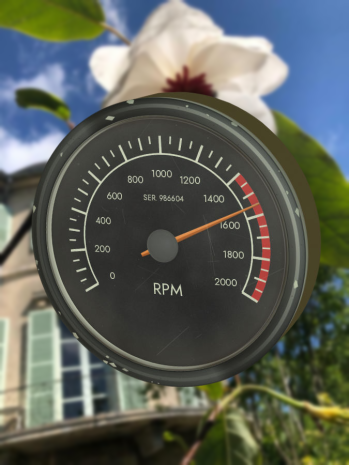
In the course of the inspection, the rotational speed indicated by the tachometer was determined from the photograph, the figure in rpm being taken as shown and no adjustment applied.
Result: 1550 rpm
